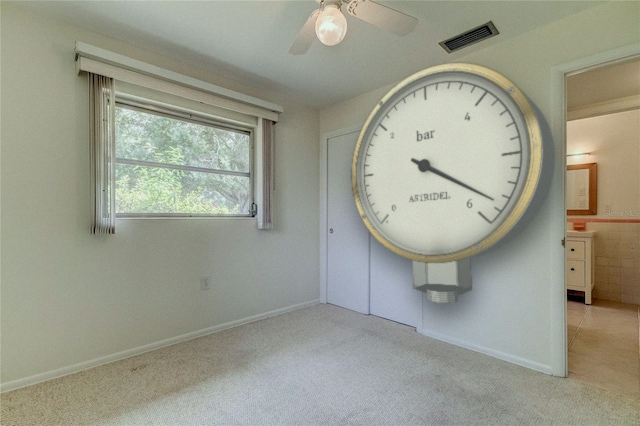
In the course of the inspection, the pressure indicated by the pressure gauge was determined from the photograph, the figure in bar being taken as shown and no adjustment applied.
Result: 5.7 bar
